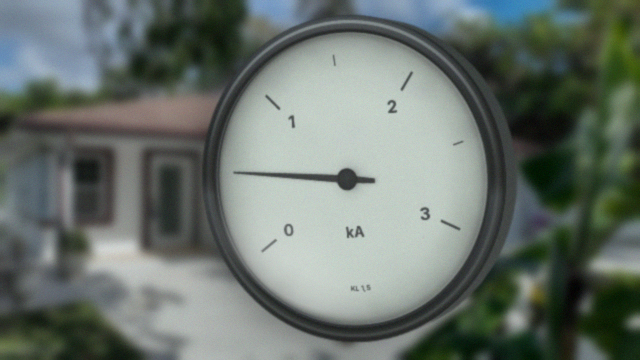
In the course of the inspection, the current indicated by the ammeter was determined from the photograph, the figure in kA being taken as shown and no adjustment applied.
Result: 0.5 kA
